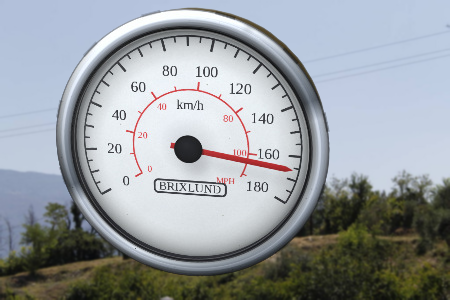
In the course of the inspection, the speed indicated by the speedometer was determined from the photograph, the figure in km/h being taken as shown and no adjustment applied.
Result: 165 km/h
